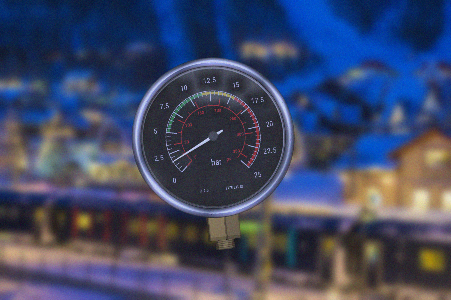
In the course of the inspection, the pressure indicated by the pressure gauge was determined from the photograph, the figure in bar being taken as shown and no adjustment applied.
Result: 1.5 bar
